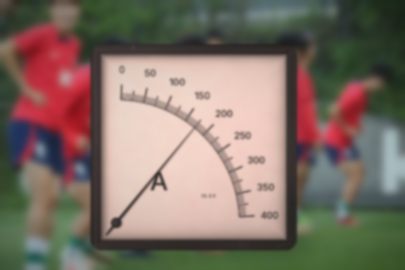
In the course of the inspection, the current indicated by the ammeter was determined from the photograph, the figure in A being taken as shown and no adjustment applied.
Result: 175 A
